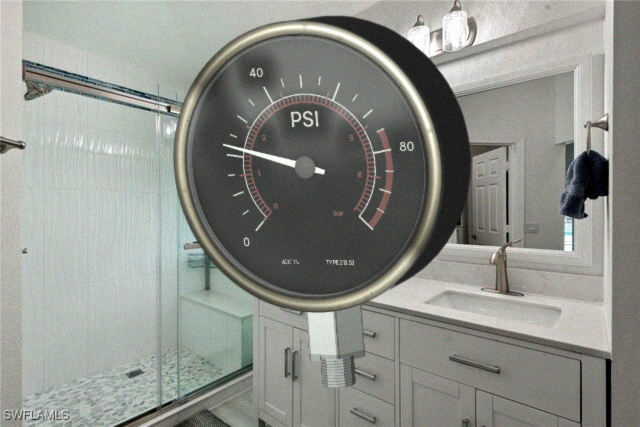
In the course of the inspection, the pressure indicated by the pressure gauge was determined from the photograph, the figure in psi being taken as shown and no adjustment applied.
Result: 22.5 psi
